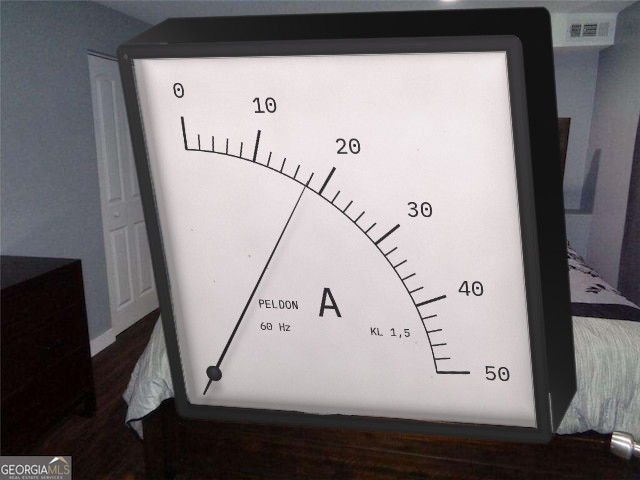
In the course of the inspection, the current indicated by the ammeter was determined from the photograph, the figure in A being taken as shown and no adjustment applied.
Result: 18 A
